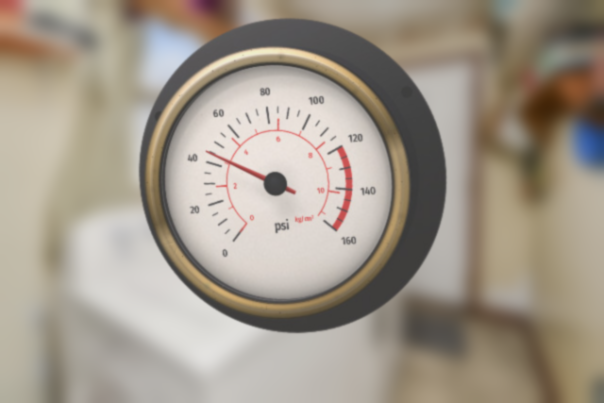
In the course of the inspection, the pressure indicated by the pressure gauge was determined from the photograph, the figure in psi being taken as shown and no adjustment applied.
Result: 45 psi
